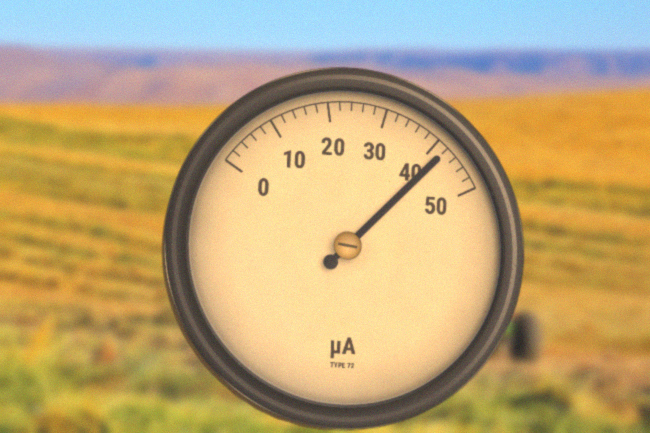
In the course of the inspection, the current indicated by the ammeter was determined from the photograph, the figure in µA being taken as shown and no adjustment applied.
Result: 42 µA
